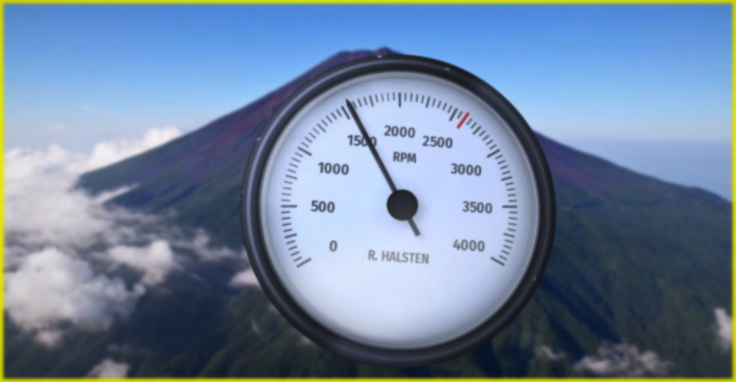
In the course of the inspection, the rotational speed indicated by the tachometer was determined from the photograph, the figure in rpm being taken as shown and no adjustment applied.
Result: 1550 rpm
